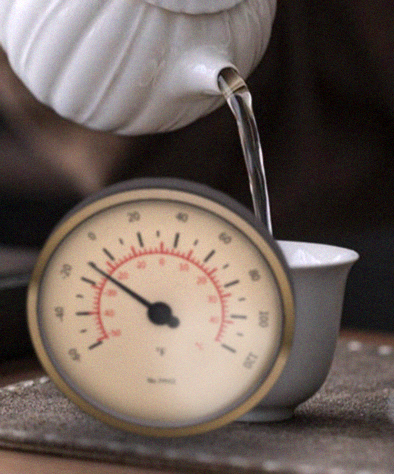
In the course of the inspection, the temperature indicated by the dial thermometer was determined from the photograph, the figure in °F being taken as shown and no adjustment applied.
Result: -10 °F
